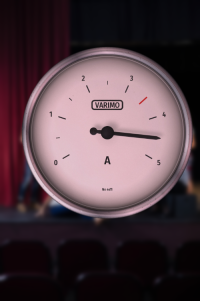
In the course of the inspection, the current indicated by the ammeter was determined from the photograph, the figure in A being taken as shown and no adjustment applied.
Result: 4.5 A
